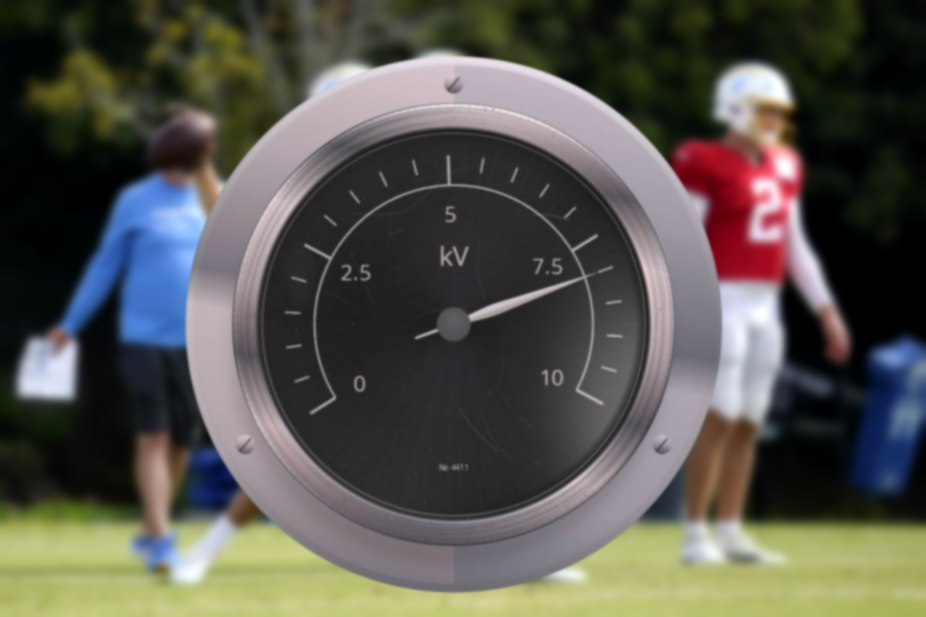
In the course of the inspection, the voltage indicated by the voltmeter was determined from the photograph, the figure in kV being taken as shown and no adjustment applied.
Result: 8 kV
